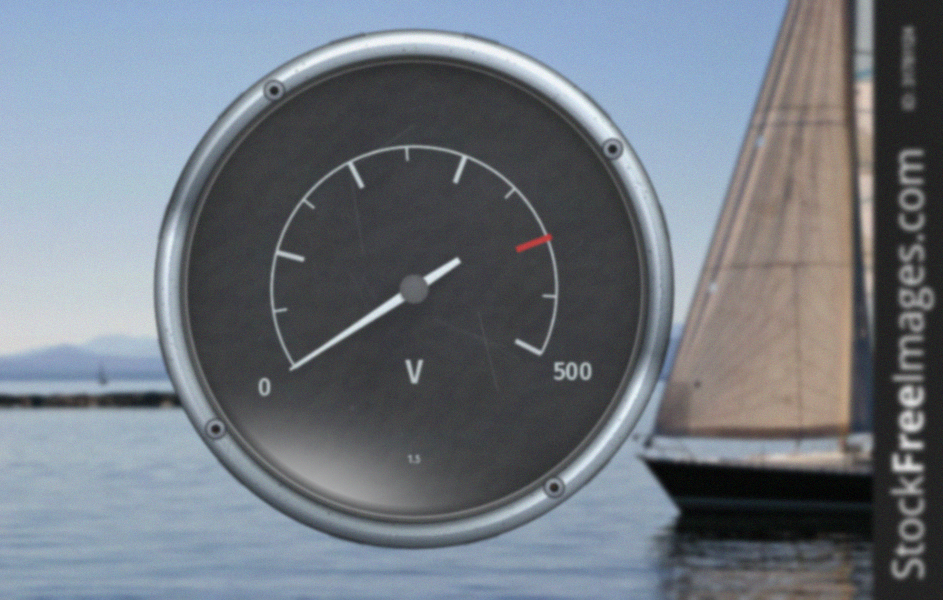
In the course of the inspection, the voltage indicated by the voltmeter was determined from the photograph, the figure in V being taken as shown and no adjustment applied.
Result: 0 V
